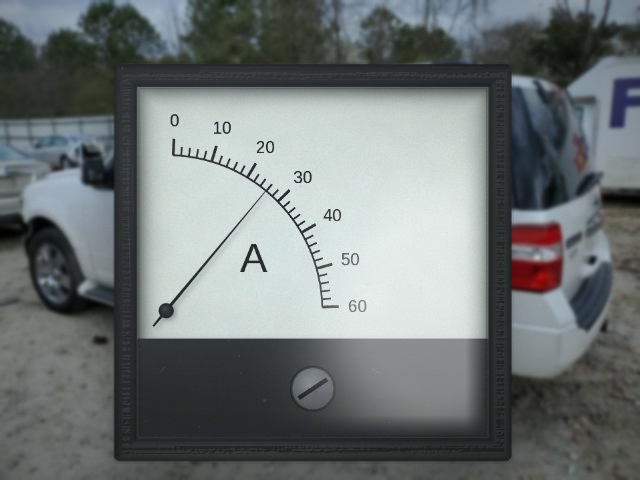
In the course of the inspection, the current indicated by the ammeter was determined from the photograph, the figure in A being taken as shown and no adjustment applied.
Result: 26 A
